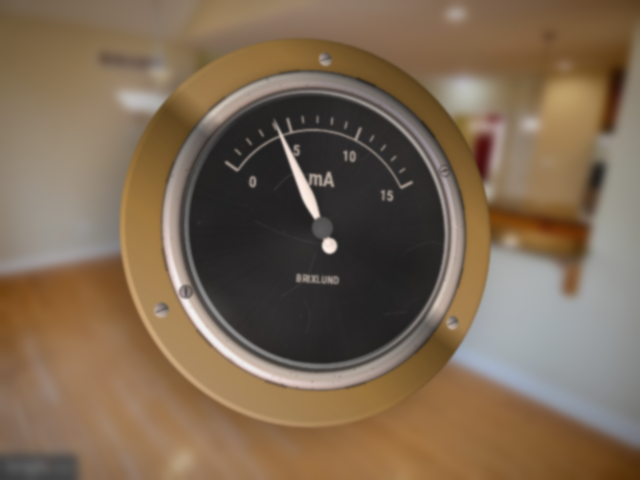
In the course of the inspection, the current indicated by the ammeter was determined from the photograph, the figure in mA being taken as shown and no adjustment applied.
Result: 4 mA
